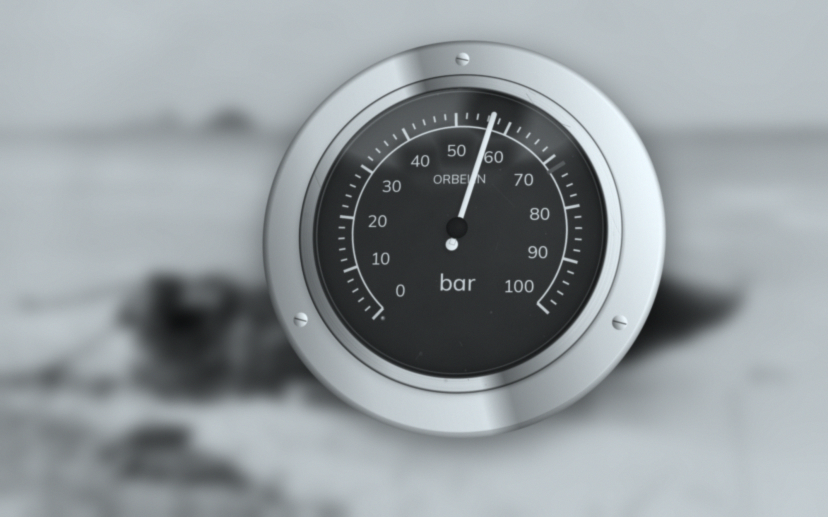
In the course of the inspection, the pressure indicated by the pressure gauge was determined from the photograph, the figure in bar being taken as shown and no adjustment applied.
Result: 57 bar
